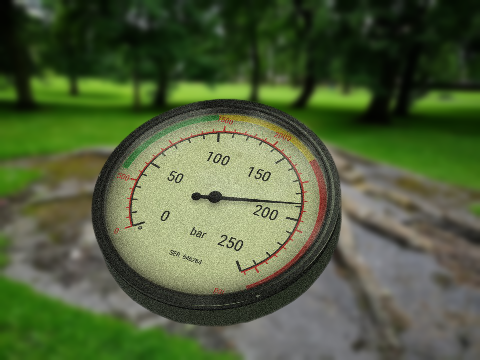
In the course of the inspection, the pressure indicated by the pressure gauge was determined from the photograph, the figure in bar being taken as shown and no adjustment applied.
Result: 190 bar
